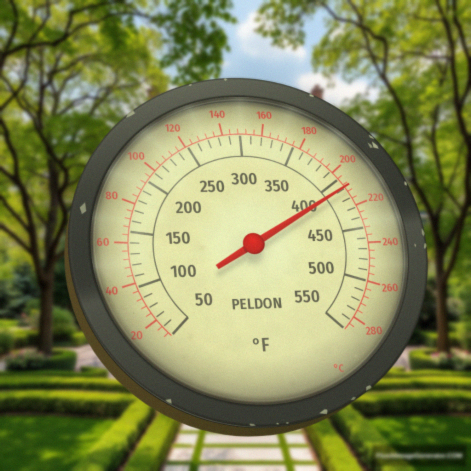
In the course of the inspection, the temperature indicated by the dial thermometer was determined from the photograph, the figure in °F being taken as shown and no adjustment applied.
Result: 410 °F
